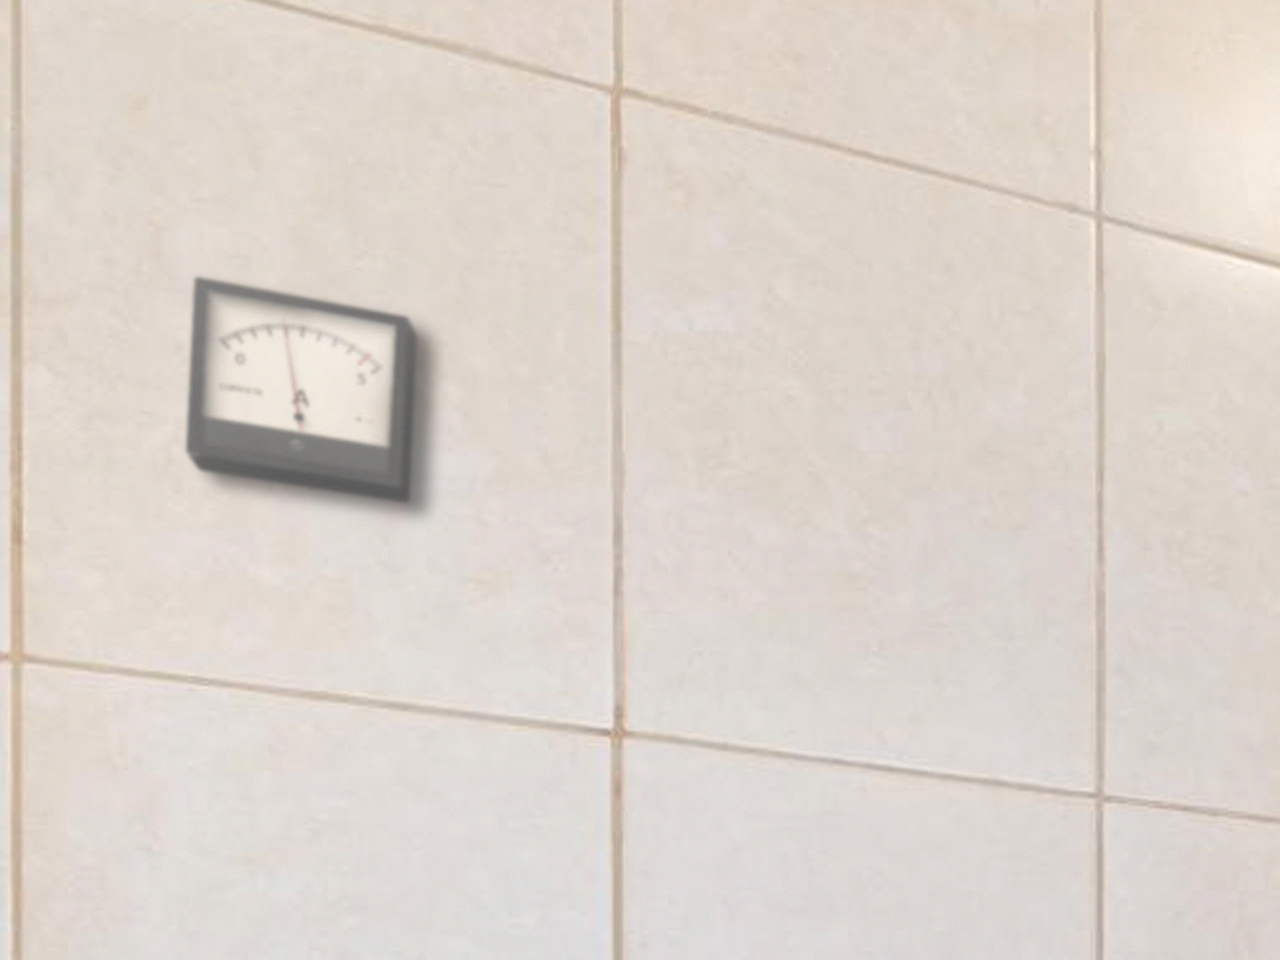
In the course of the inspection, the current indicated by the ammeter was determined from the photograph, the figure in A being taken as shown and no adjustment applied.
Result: 2 A
